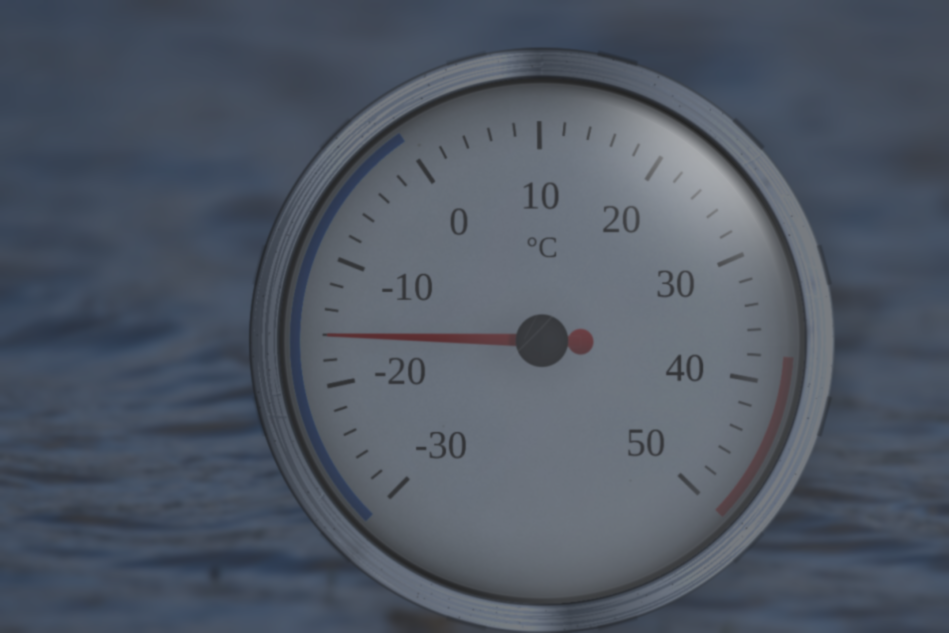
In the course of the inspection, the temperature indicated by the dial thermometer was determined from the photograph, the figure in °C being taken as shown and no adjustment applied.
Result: -16 °C
